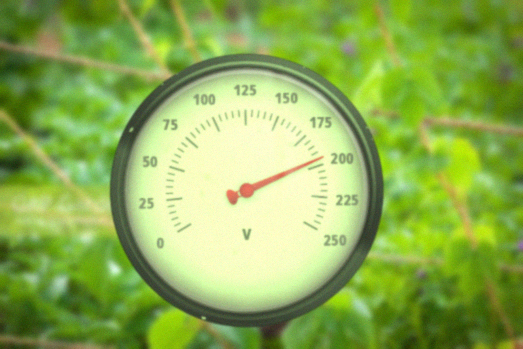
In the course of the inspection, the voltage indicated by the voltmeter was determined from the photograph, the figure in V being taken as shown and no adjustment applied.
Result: 195 V
